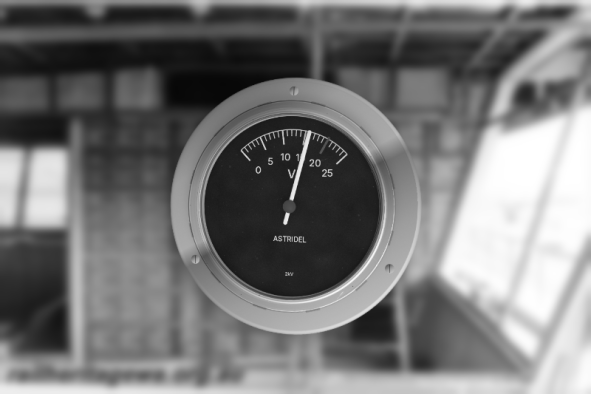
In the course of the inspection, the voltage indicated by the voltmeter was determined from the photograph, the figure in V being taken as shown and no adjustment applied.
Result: 16 V
